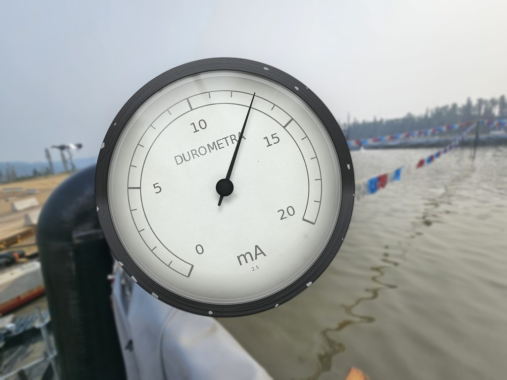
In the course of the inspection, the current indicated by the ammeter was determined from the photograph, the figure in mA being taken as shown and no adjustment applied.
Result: 13 mA
